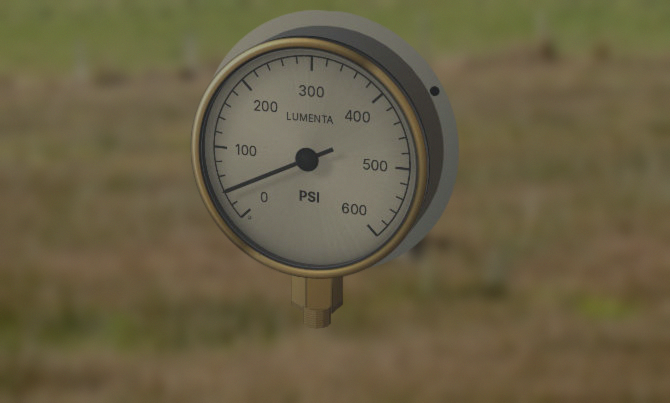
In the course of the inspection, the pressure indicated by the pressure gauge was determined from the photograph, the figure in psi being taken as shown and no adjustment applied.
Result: 40 psi
